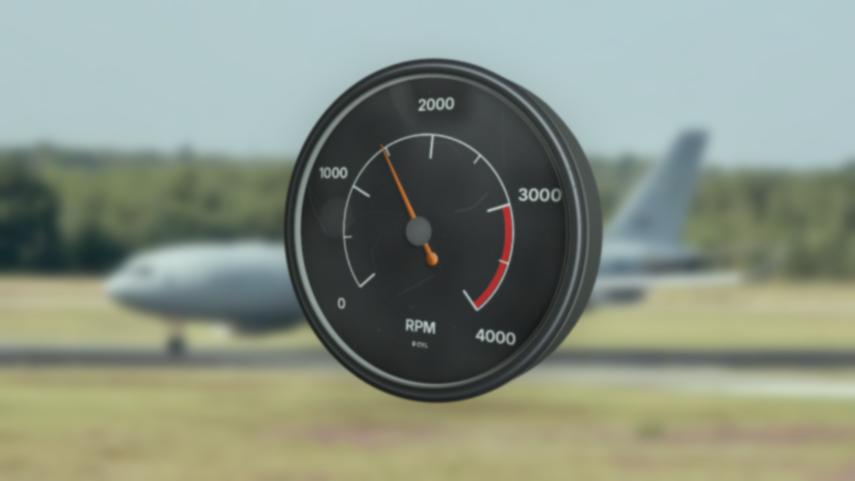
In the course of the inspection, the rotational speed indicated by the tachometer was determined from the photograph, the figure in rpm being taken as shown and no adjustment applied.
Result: 1500 rpm
